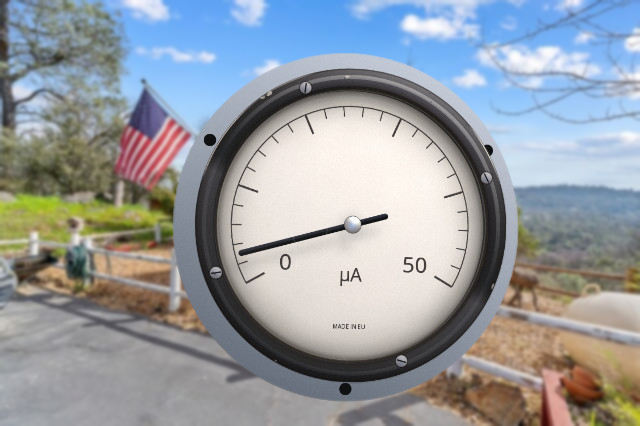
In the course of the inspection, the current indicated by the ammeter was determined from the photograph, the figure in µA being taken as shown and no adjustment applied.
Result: 3 µA
